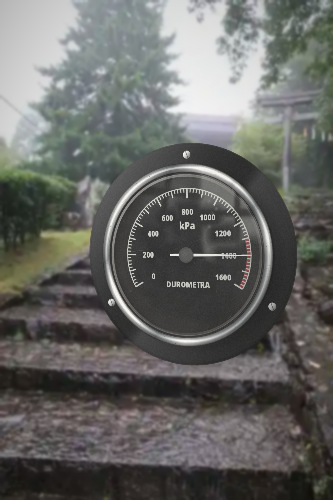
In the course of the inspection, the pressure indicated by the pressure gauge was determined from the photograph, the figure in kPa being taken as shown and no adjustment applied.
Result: 1400 kPa
